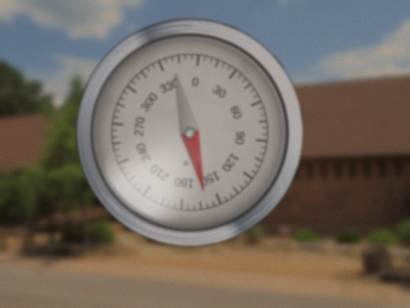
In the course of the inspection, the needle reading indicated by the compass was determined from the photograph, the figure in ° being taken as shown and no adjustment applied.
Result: 160 °
